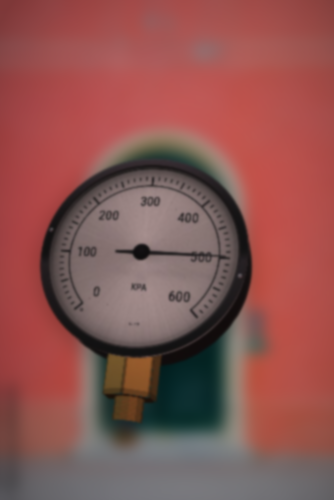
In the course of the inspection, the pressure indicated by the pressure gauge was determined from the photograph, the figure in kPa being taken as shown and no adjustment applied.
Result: 500 kPa
